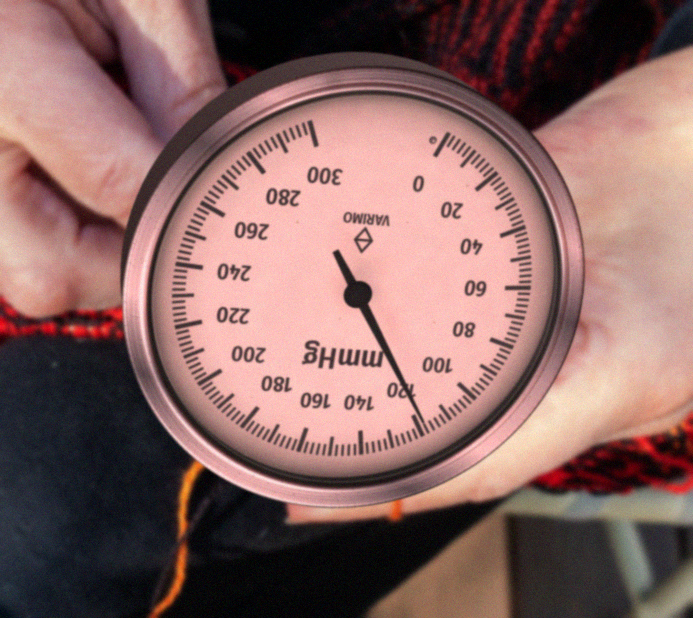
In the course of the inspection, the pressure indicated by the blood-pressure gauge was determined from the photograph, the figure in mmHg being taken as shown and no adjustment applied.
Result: 118 mmHg
